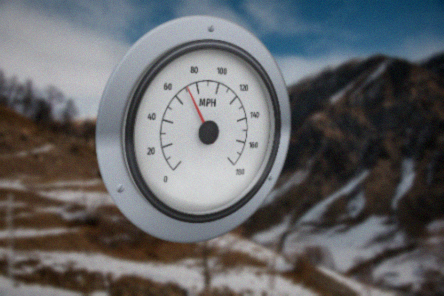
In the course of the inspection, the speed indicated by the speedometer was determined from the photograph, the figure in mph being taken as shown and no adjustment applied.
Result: 70 mph
